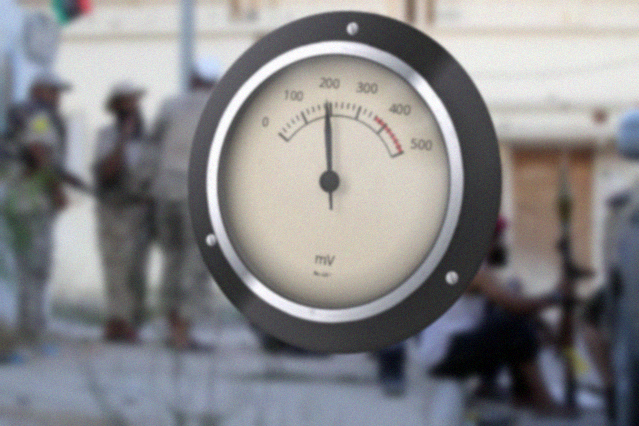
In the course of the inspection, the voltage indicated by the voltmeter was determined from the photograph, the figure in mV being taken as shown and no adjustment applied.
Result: 200 mV
